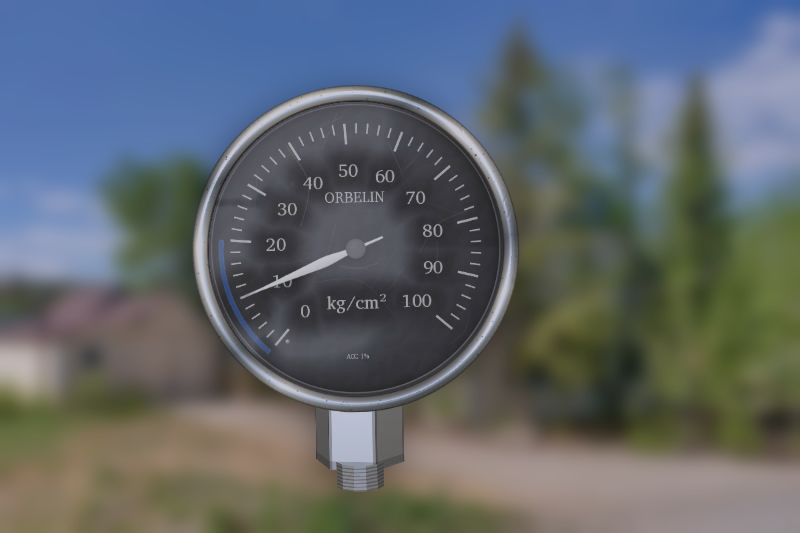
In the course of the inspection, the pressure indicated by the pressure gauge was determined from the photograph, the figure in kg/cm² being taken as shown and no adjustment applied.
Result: 10 kg/cm²
